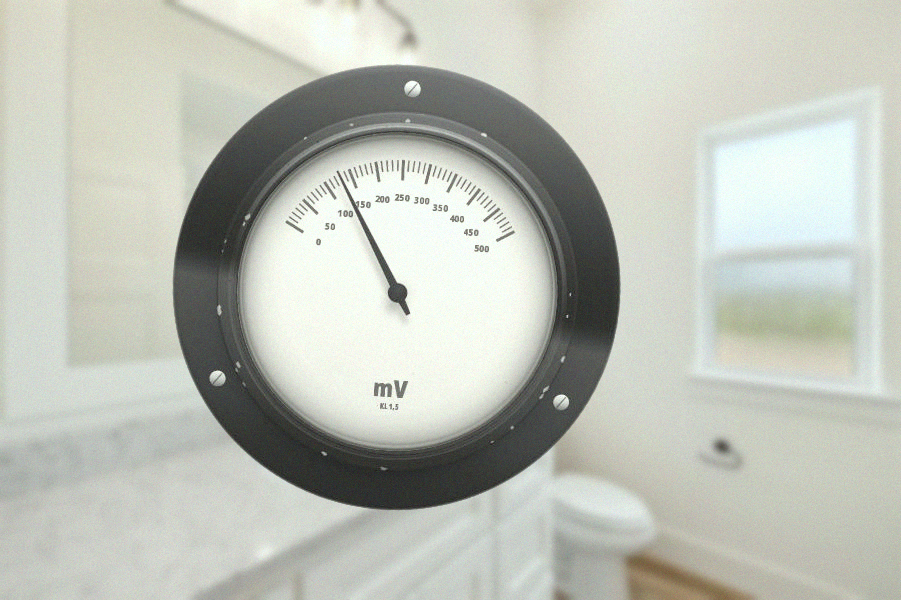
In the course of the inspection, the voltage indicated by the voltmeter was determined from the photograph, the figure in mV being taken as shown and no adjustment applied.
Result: 130 mV
